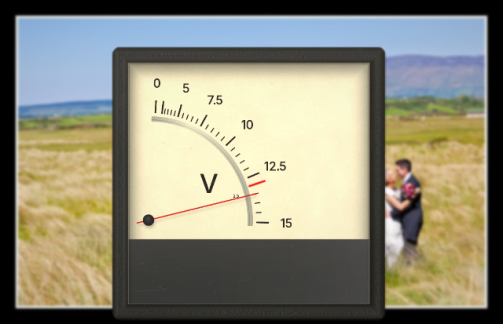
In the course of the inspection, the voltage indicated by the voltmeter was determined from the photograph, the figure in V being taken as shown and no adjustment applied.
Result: 13.5 V
